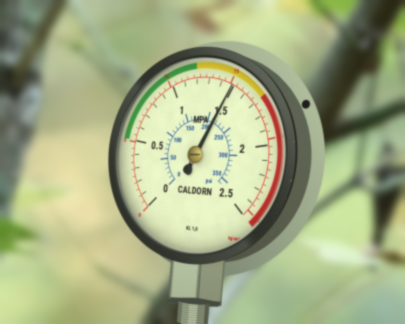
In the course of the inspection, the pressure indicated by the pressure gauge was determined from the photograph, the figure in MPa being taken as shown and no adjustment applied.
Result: 1.5 MPa
